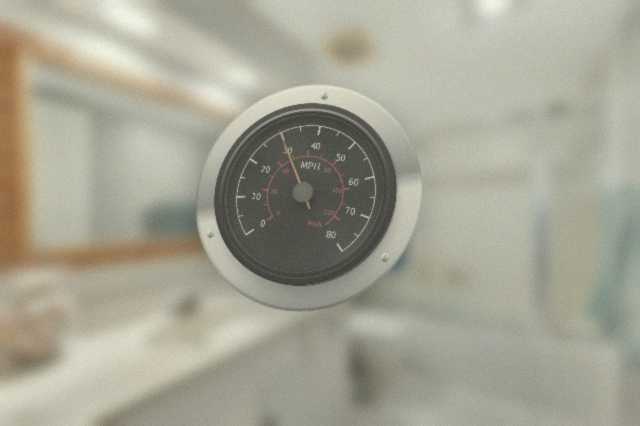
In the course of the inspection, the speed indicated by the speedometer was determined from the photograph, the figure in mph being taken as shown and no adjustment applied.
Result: 30 mph
